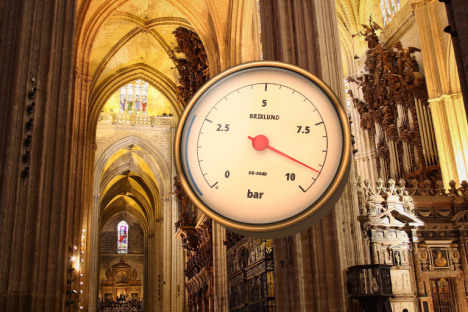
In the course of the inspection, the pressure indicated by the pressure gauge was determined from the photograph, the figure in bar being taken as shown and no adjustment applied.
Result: 9.25 bar
